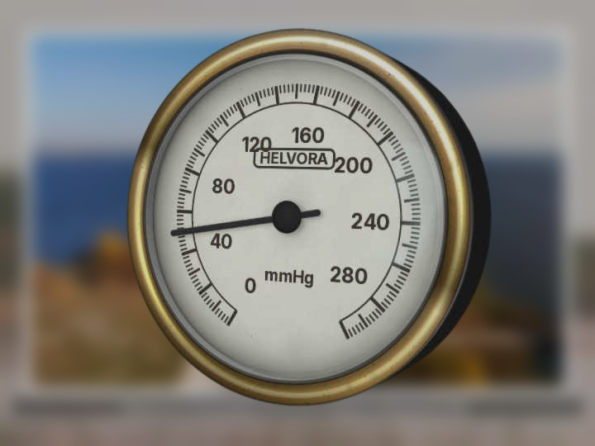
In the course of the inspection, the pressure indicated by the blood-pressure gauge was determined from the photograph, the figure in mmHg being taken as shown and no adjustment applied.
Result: 50 mmHg
